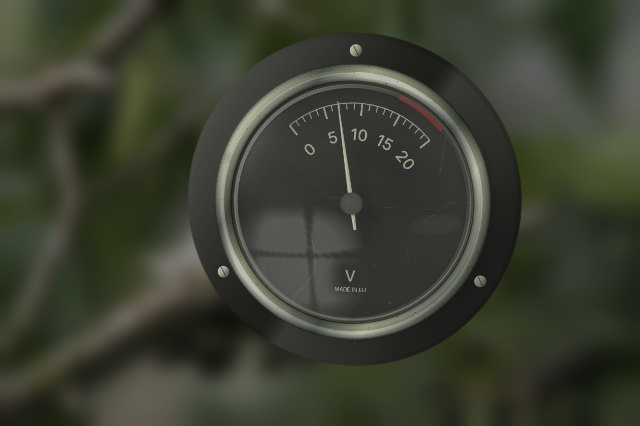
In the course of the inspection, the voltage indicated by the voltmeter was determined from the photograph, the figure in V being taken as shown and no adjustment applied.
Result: 7 V
